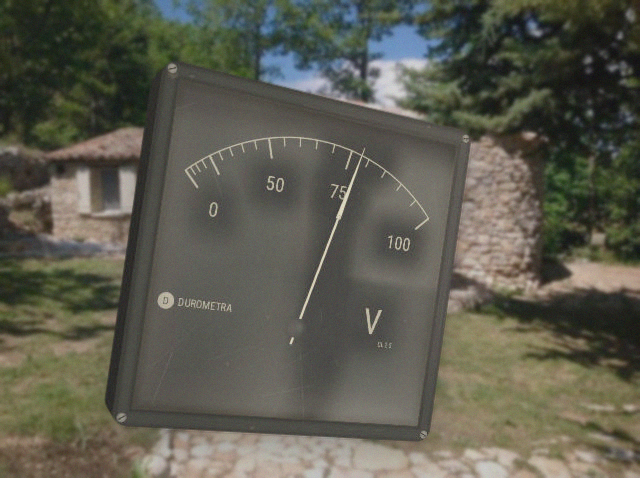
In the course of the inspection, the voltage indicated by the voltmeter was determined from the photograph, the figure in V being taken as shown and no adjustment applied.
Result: 77.5 V
